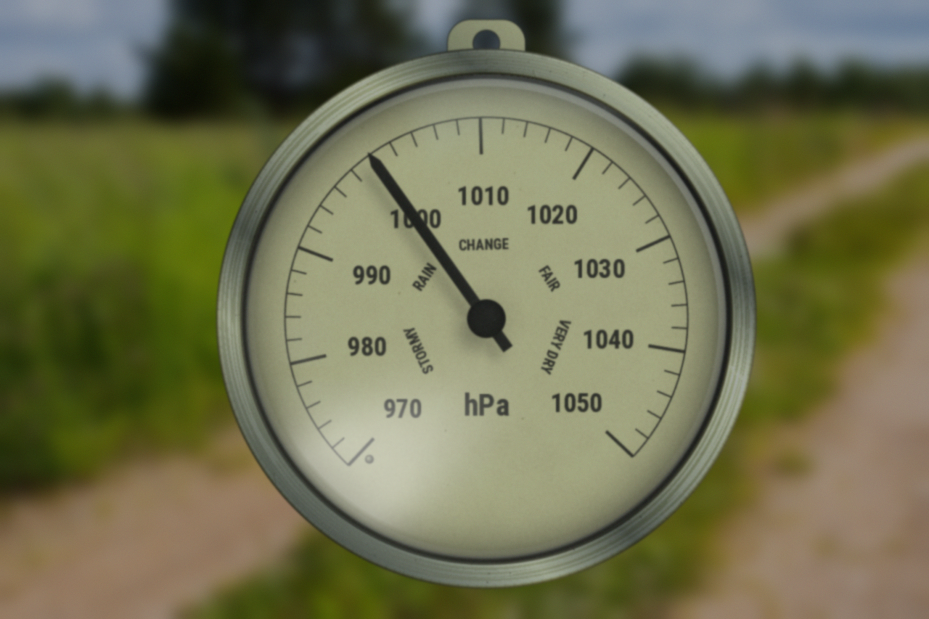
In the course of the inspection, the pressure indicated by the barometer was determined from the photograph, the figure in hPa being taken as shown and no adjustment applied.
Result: 1000 hPa
